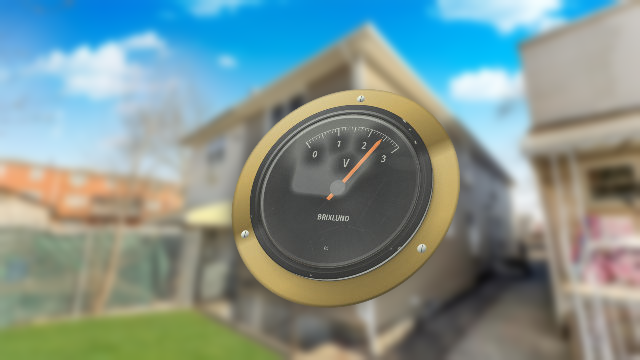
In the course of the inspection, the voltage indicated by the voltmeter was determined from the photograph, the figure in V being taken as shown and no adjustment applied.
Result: 2.5 V
